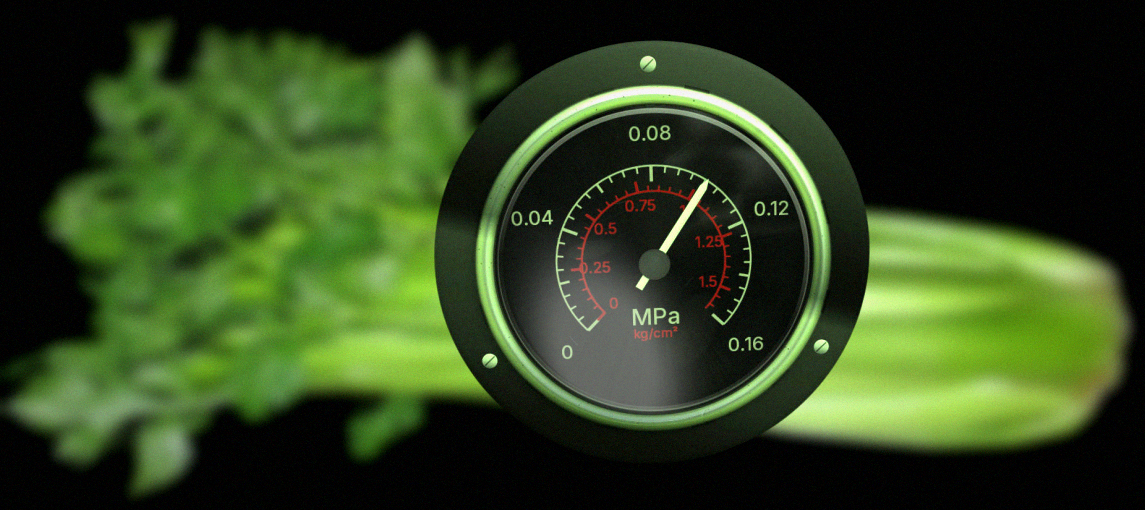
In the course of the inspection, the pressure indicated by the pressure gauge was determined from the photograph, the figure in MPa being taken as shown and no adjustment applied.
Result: 0.1 MPa
